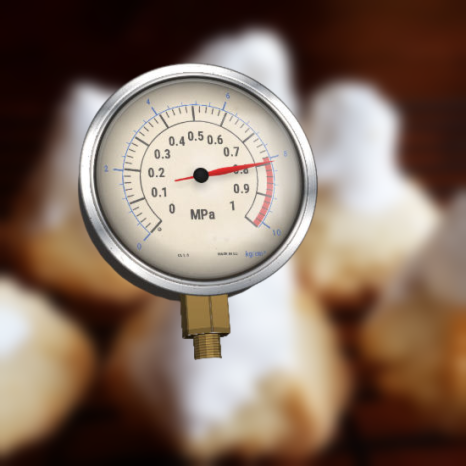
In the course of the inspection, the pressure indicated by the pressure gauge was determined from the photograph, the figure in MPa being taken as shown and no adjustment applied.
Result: 0.8 MPa
